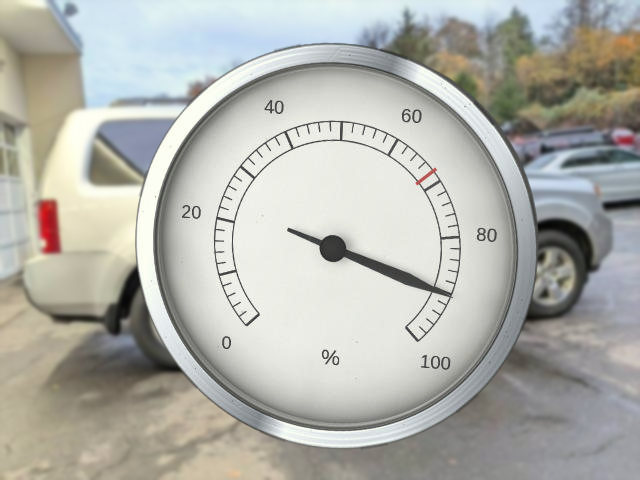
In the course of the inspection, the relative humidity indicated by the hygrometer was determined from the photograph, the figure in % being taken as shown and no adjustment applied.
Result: 90 %
